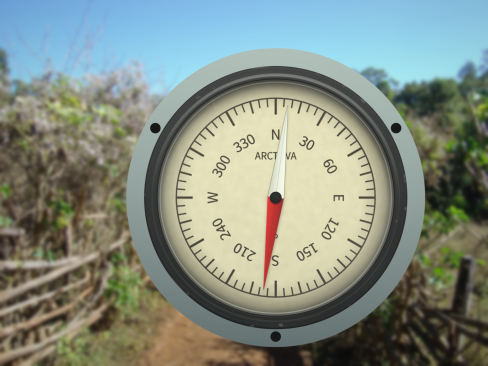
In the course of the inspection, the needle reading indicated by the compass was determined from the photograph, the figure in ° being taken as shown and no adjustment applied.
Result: 187.5 °
